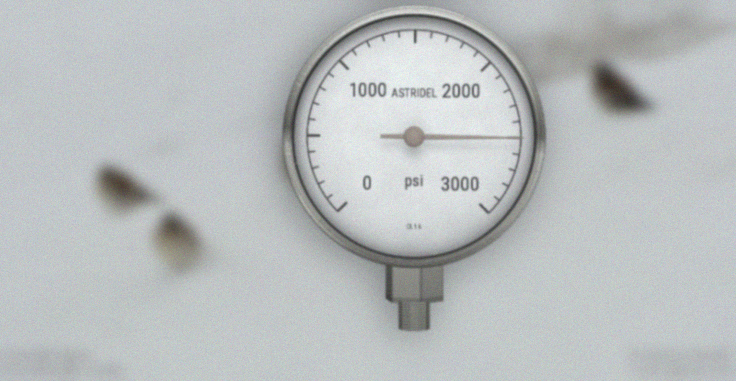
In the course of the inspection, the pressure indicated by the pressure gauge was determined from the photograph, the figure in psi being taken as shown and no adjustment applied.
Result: 2500 psi
